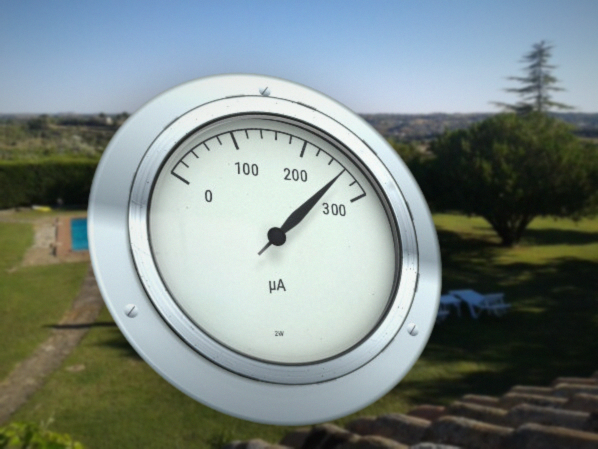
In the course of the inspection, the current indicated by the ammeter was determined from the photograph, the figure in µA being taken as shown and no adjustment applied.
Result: 260 µA
